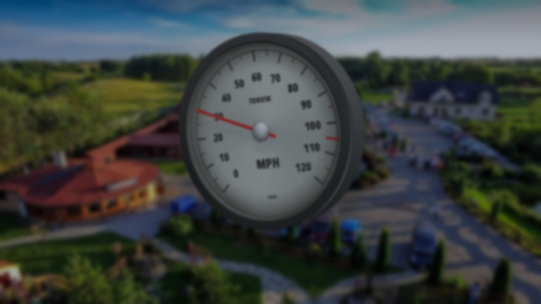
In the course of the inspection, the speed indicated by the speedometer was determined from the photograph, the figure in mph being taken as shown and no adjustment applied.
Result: 30 mph
